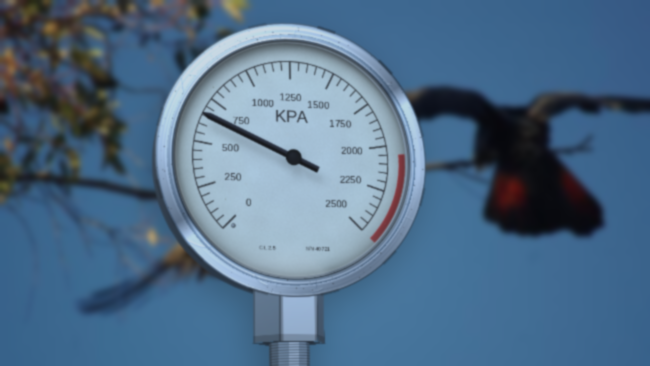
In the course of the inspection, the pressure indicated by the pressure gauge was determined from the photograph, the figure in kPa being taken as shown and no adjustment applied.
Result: 650 kPa
